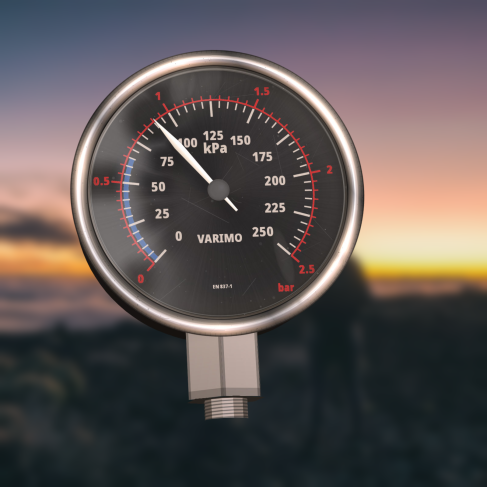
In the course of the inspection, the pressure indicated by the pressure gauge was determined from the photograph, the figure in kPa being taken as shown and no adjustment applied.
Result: 90 kPa
